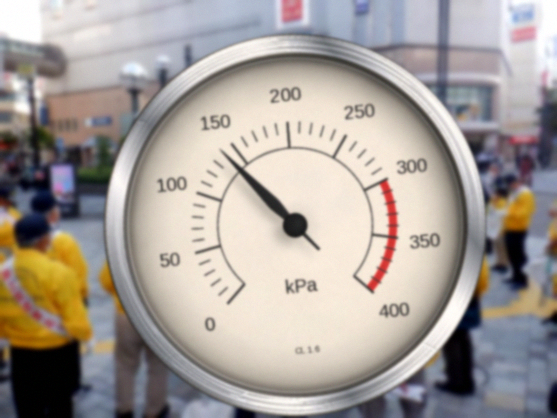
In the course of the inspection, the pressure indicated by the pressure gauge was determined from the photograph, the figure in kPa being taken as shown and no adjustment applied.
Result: 140 kPa
